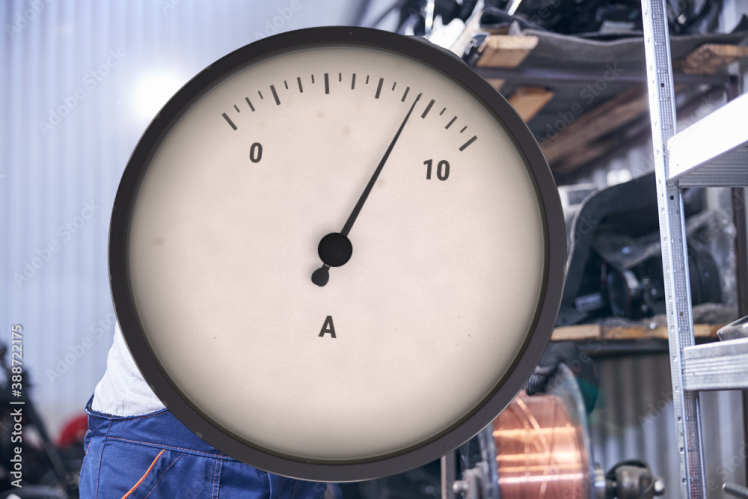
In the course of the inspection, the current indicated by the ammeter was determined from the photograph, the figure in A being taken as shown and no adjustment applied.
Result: 7.5 A
